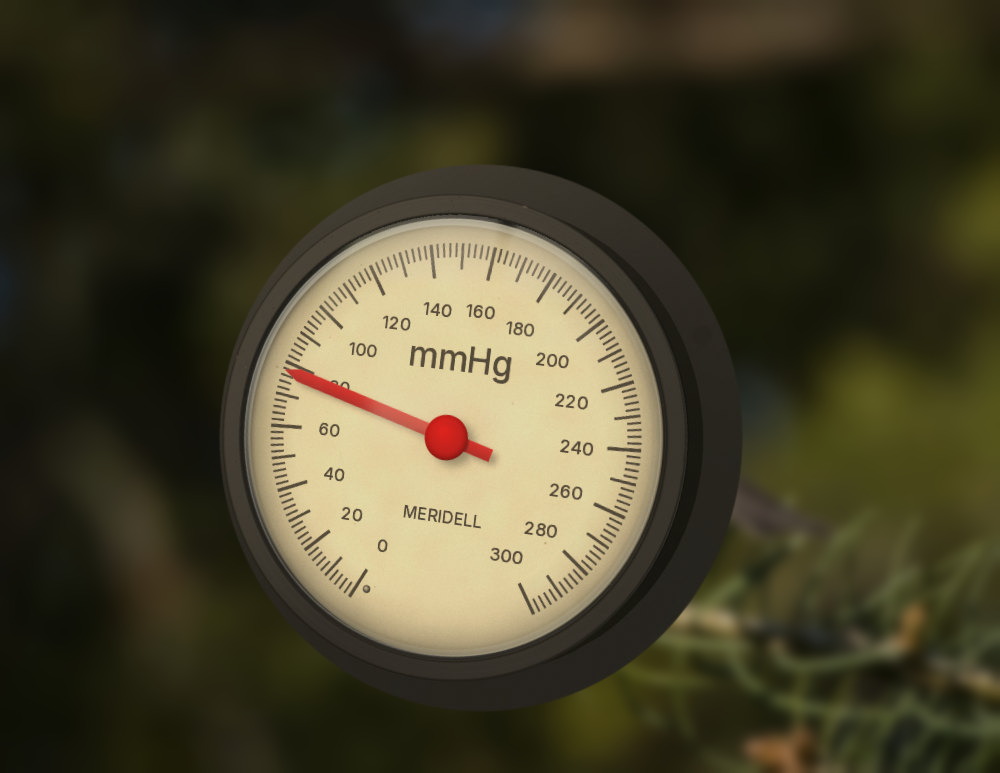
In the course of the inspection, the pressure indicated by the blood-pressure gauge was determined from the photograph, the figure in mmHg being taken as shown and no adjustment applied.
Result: 78 mmHg
